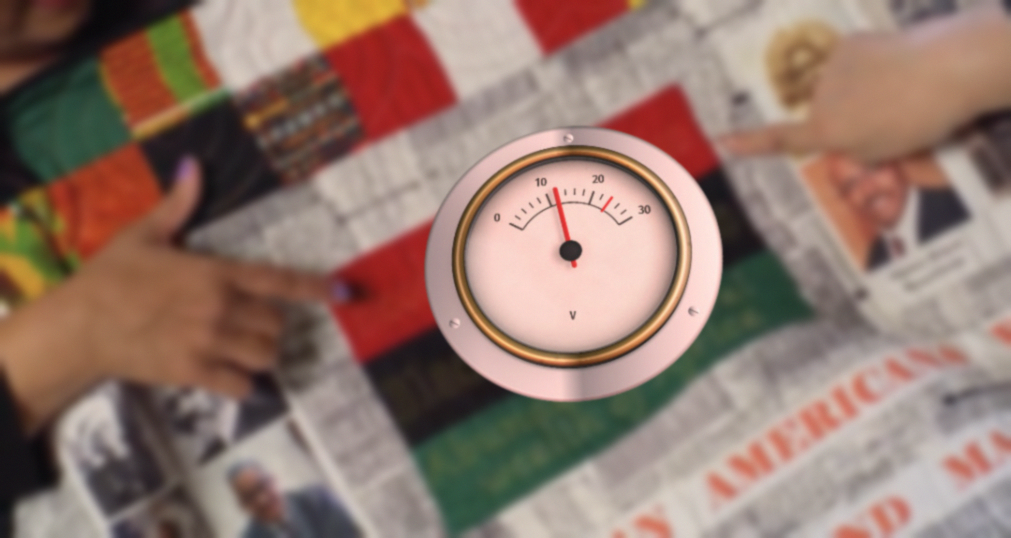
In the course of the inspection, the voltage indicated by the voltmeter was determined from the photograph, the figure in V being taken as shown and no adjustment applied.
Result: 12 V
